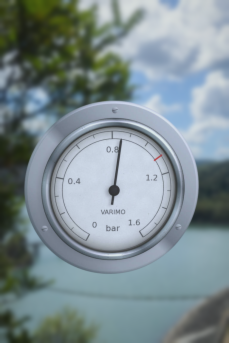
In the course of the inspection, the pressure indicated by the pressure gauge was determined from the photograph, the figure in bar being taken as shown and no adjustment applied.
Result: 0.85 bar
